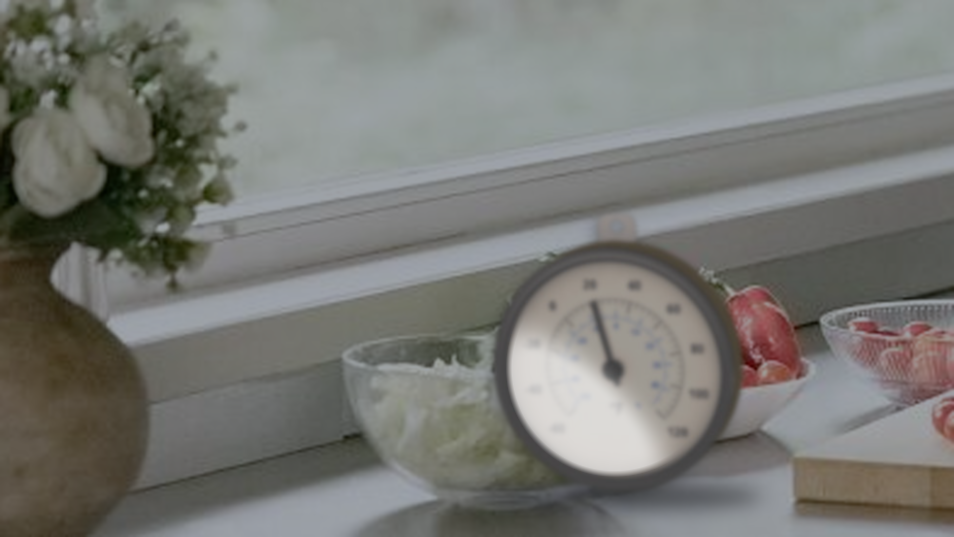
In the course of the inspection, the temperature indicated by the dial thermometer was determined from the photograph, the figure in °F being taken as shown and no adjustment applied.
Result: 20 °F
